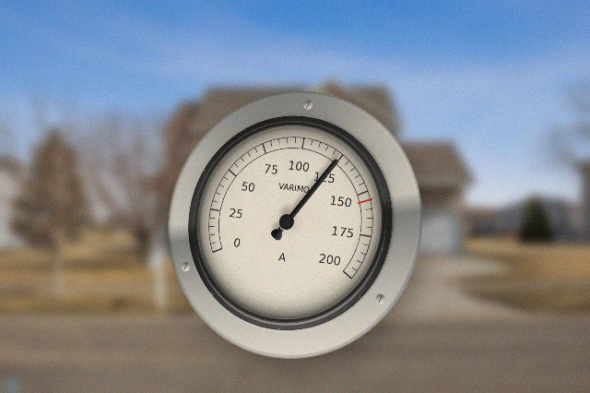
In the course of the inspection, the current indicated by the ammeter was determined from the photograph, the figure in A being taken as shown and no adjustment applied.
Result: 125 A
